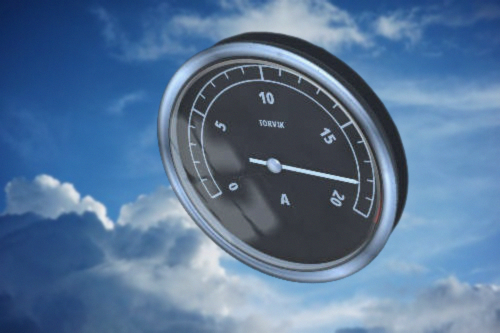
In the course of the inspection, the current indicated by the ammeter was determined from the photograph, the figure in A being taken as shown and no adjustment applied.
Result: 18 A
